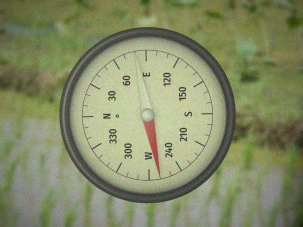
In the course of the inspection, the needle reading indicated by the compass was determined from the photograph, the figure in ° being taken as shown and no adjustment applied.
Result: 260 °
